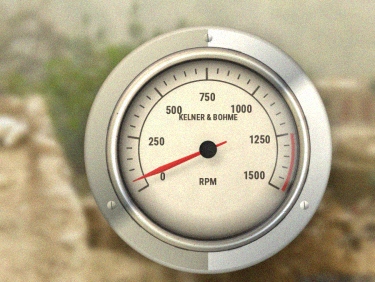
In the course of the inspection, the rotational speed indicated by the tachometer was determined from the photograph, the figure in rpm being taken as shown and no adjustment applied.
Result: 50 rpm
